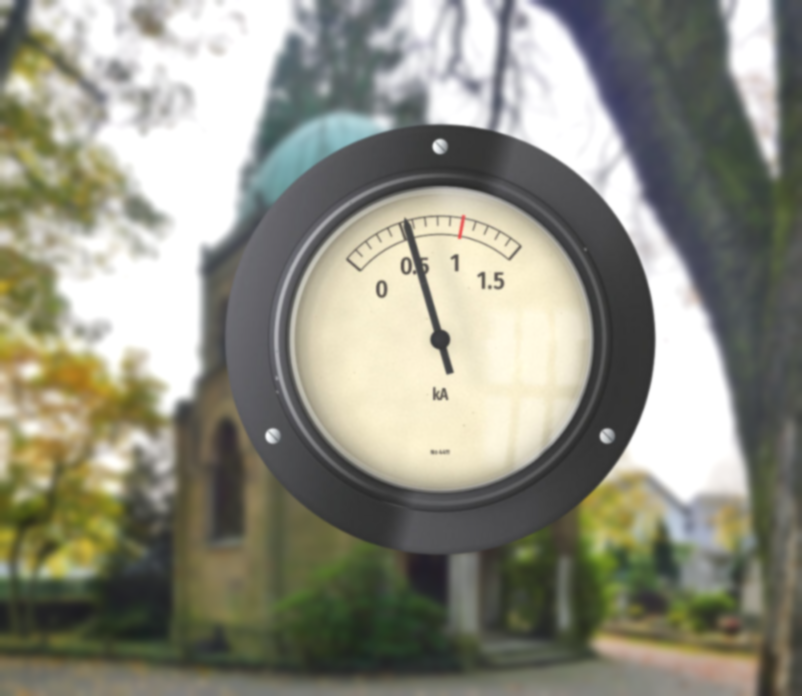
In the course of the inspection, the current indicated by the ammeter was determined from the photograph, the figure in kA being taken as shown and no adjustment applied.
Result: 0.55 kA
